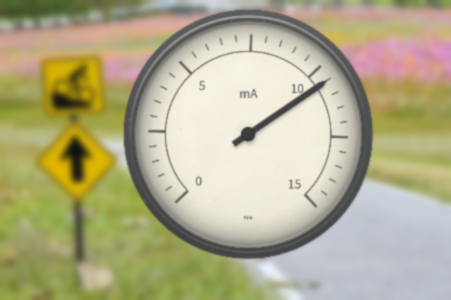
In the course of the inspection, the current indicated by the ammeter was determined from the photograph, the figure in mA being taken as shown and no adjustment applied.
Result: 10.5 mA
